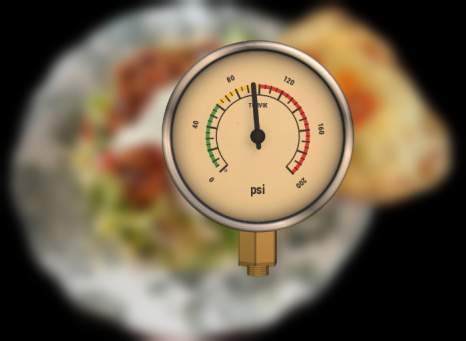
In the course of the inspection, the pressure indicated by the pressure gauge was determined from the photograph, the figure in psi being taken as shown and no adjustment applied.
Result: 95 psi
